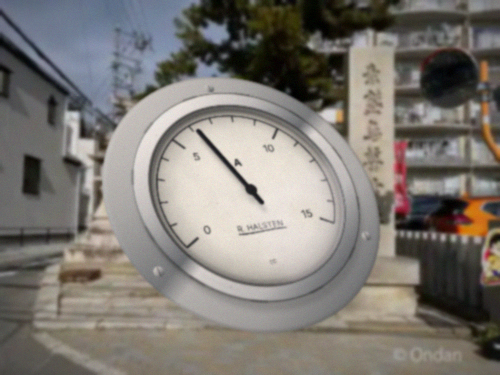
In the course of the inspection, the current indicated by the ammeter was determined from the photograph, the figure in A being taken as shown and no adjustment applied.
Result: 6 A
